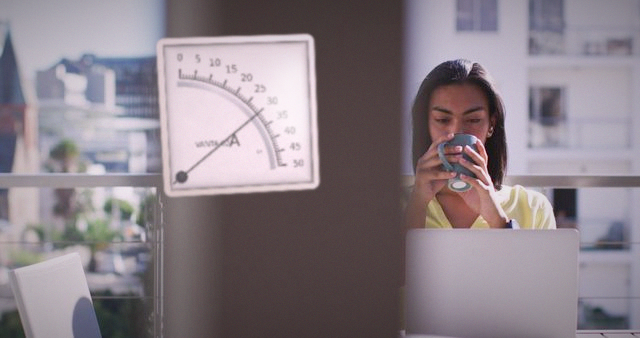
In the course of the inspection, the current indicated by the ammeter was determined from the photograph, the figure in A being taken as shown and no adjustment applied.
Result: 30 A
